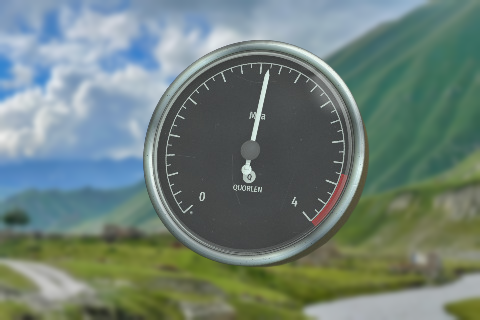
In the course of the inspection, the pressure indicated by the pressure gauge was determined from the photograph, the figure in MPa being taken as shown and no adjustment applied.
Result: 2.1 MPa
